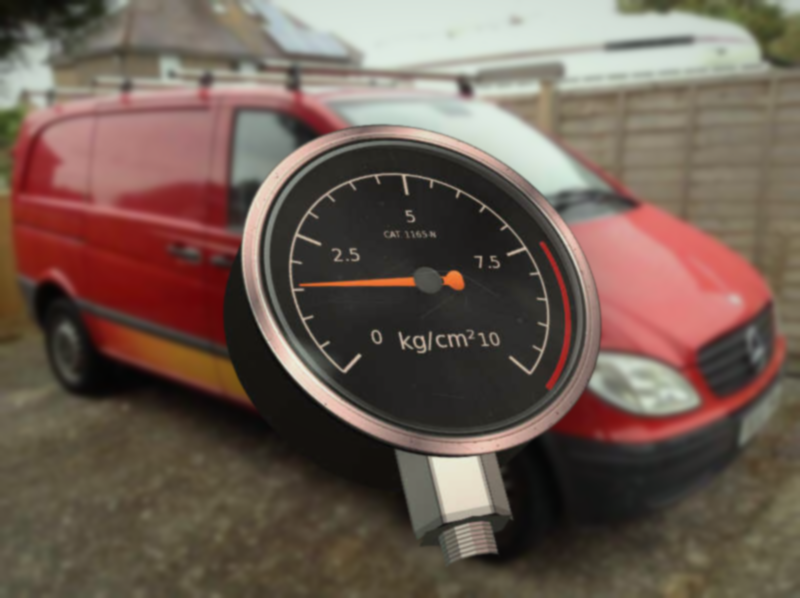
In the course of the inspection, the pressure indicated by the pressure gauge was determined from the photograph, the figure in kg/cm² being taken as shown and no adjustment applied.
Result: 1.5 kg/cm²
